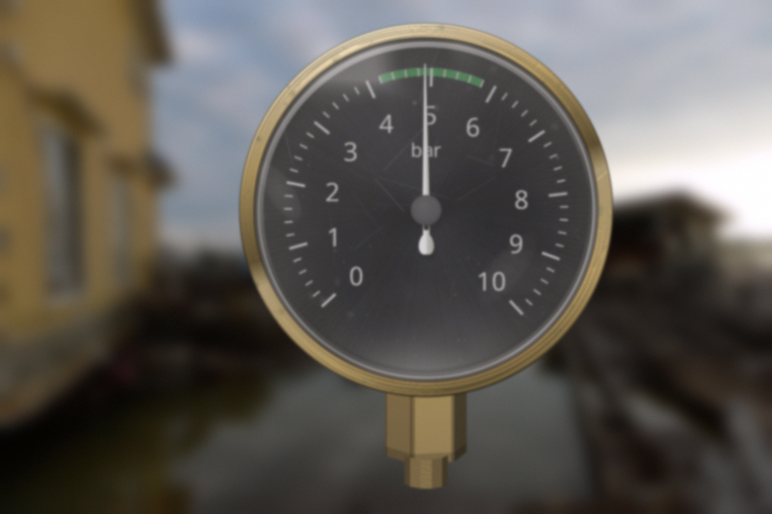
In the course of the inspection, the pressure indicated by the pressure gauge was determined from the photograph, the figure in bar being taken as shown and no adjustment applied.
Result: 4.9 bar
